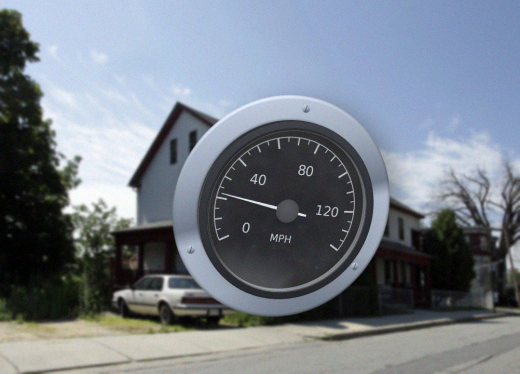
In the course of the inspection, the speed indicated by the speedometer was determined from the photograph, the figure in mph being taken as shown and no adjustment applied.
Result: 22.5 mph
